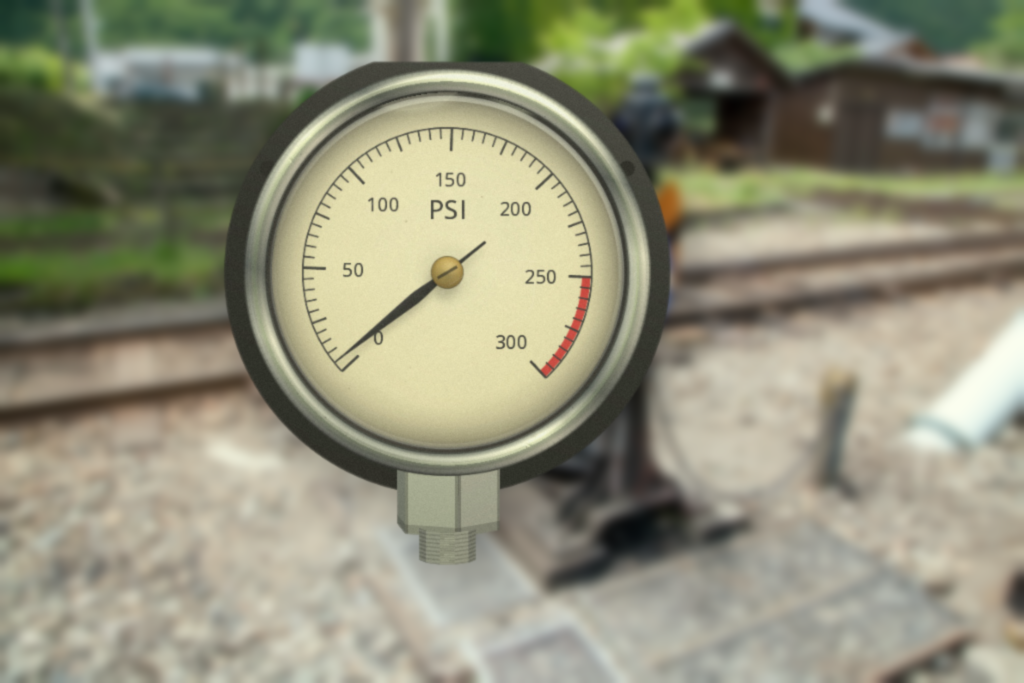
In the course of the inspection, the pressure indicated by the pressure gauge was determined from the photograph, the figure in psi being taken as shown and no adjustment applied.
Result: 5 psi
